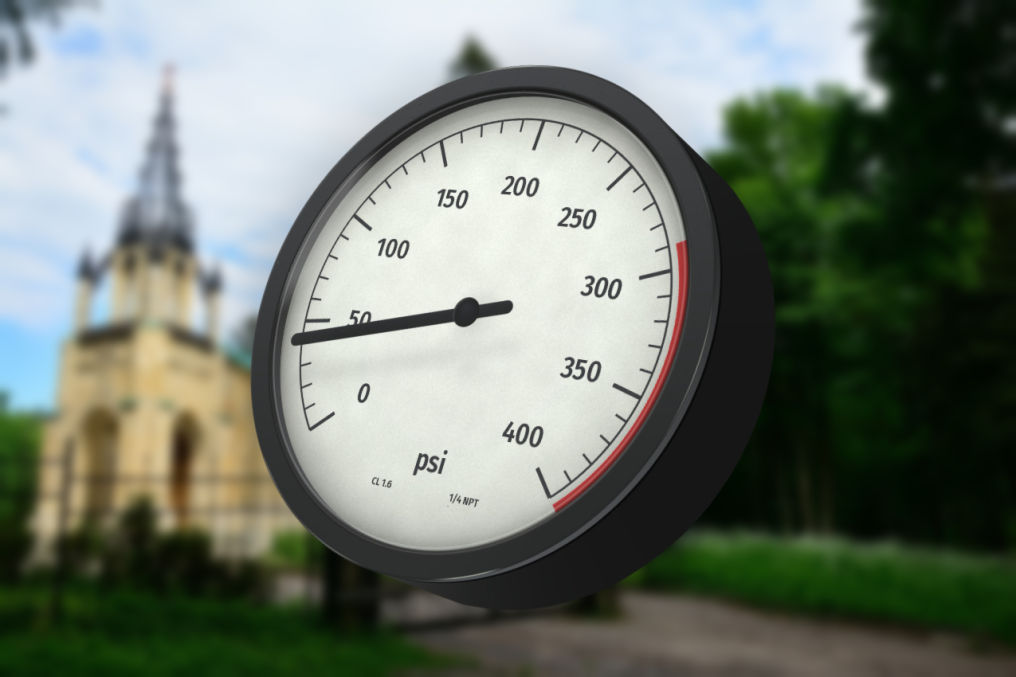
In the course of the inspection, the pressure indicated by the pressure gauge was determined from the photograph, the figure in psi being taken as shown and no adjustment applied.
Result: 40 psi
